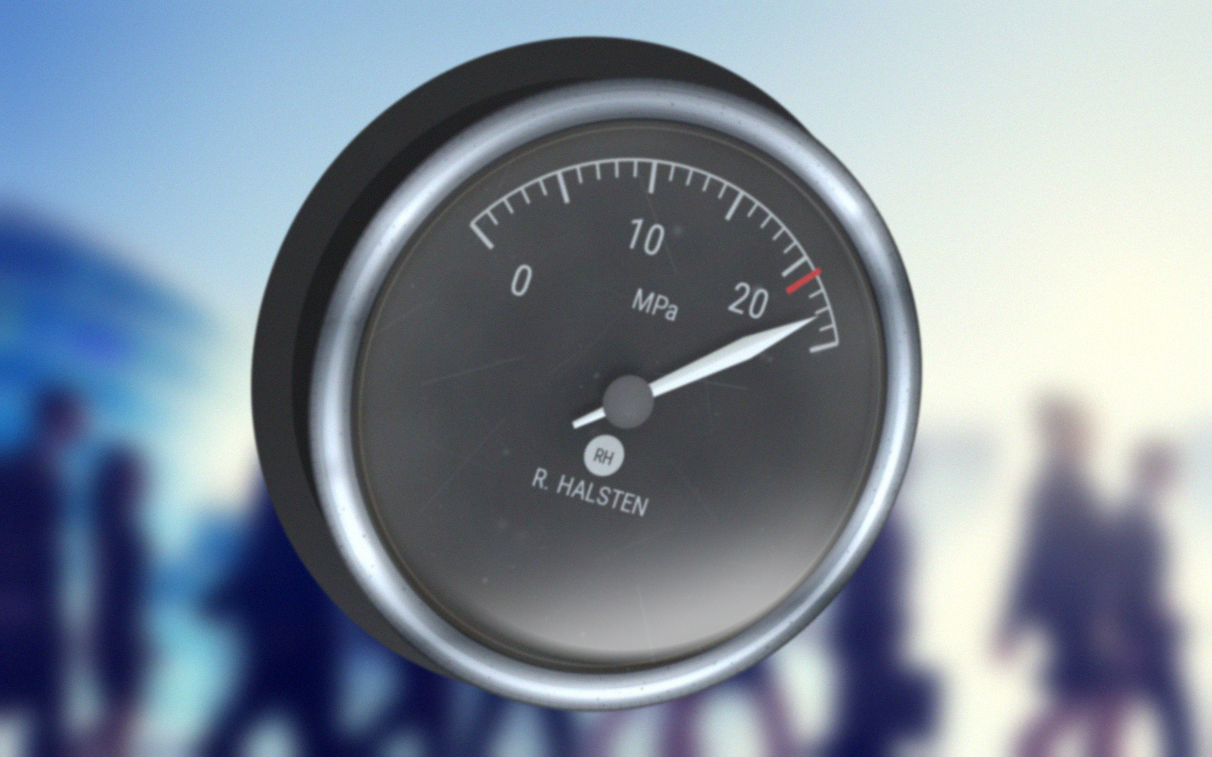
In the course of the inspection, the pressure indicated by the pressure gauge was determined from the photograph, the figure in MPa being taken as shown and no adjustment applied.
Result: 23 MPa
